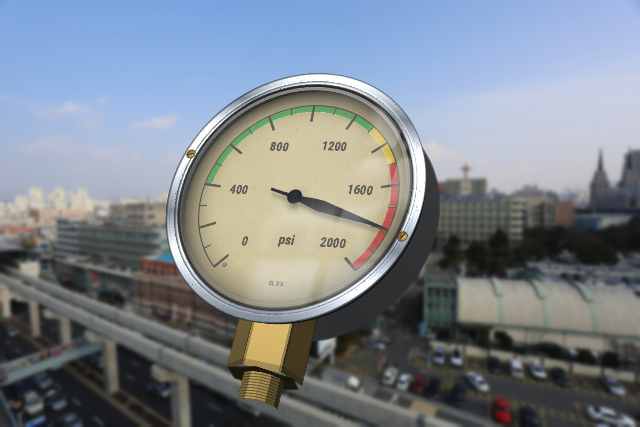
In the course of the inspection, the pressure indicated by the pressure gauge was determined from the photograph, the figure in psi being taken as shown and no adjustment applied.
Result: 1800 psi
